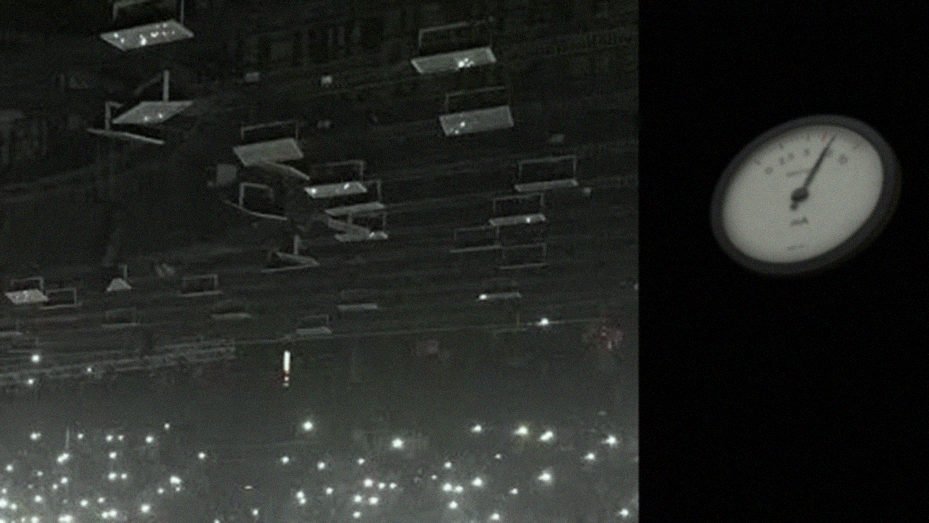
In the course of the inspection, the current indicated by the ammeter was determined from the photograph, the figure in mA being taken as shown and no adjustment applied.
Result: 7.5 mA
